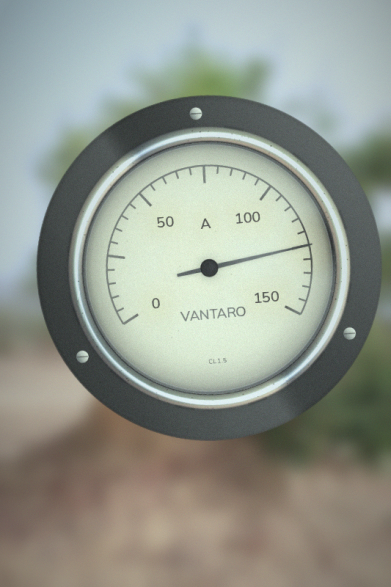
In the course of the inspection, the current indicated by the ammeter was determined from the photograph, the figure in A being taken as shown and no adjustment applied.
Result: 125 A
